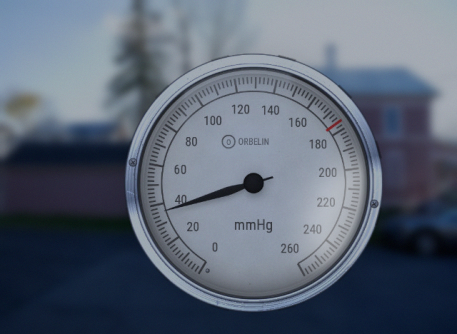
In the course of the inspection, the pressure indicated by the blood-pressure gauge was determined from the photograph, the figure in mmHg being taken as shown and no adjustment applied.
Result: 36 mmHg
